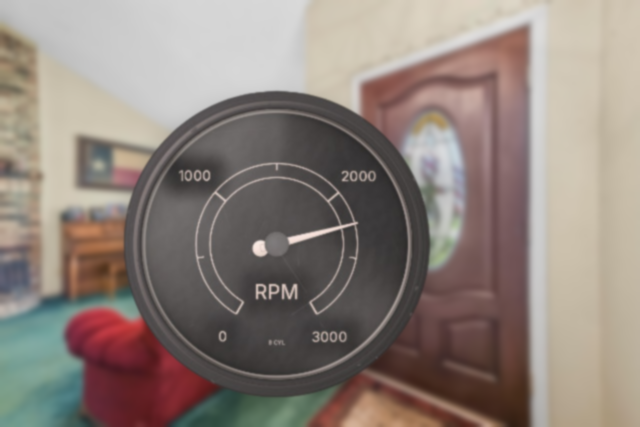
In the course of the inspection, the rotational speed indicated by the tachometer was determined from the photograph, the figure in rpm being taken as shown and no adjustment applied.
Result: 2250 rpm
